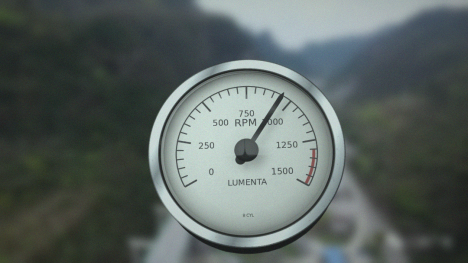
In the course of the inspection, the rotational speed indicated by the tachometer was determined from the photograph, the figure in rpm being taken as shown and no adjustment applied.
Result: 950 rpm
